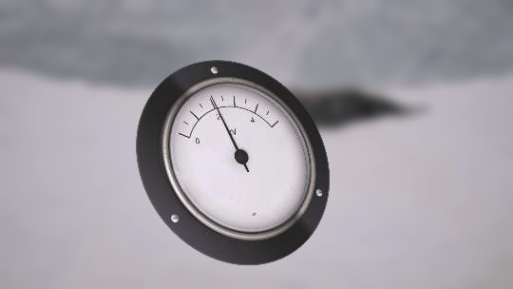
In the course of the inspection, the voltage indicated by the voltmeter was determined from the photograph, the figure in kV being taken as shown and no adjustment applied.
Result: 2 kV
